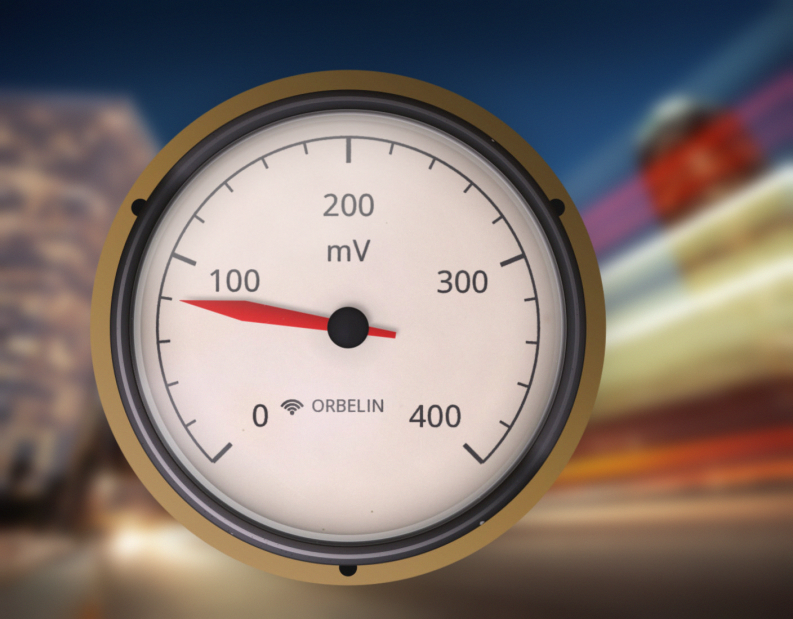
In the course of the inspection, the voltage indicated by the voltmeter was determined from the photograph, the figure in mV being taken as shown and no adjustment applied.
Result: 80 mV
